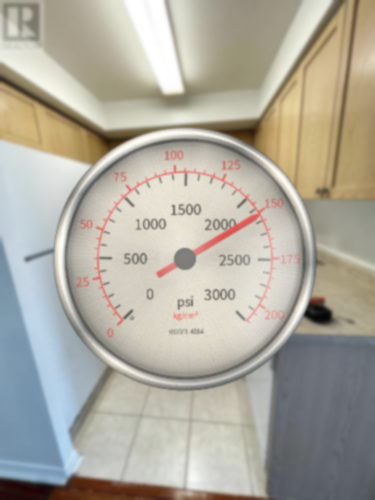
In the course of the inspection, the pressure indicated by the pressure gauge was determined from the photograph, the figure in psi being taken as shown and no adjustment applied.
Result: 2150 psi
